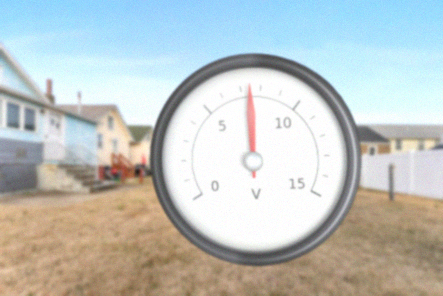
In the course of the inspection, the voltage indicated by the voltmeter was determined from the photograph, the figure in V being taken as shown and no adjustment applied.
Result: 7.5 V
